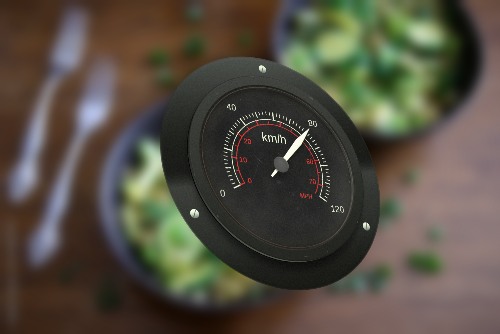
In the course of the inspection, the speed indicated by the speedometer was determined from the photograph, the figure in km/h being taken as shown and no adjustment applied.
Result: 80 km/h
